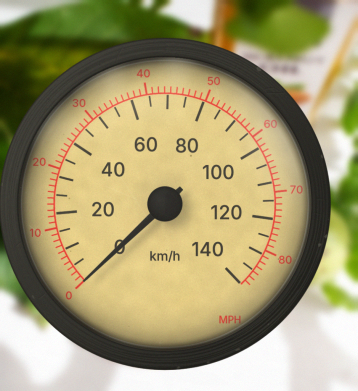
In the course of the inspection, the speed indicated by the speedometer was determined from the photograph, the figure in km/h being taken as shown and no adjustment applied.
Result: 0 km/h
